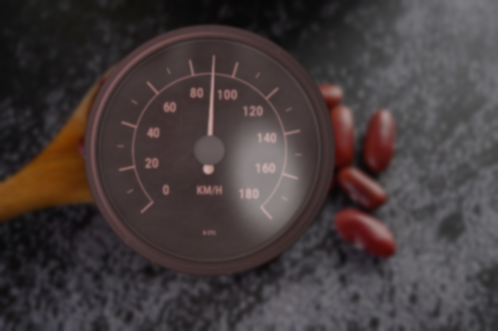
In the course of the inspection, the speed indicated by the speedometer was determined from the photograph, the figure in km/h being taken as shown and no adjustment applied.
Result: 90 km/h
